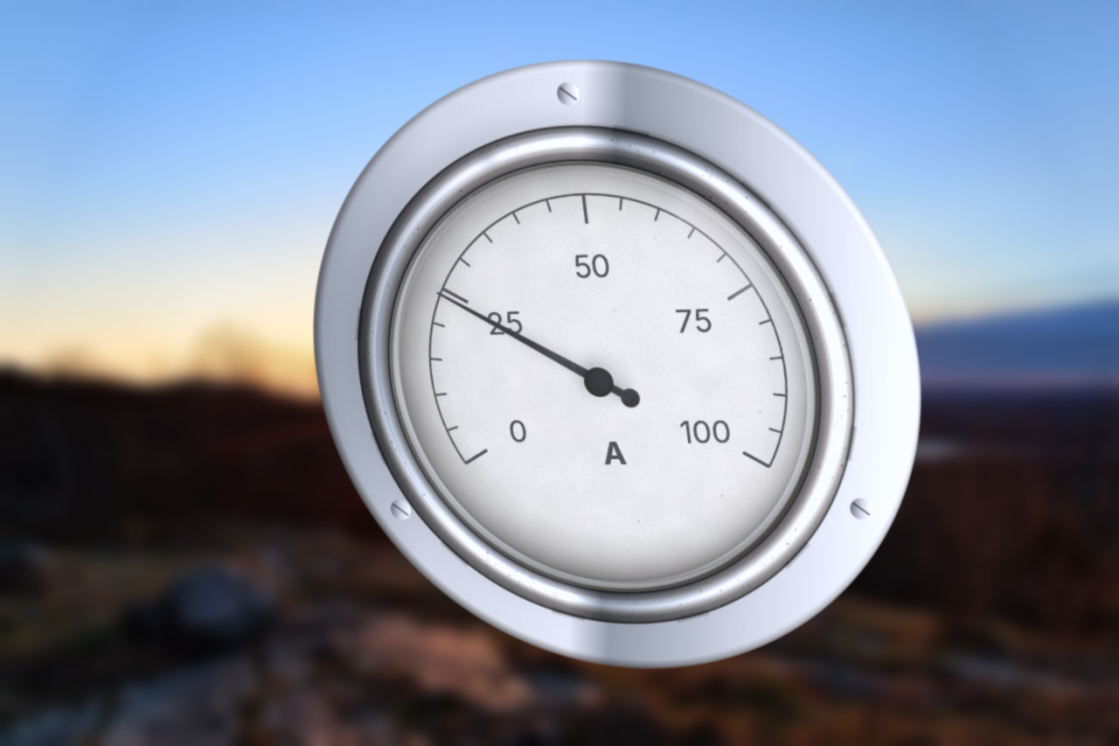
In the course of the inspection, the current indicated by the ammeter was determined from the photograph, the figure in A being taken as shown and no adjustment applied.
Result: 25 A
